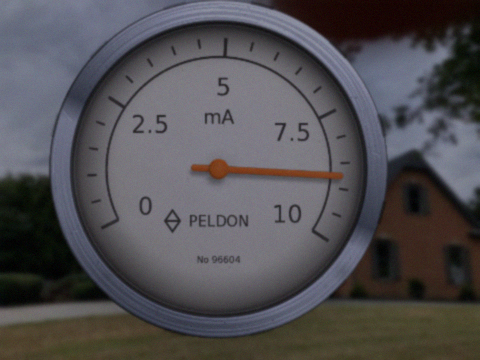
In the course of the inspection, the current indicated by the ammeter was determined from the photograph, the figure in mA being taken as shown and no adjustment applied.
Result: 8.75 mA
